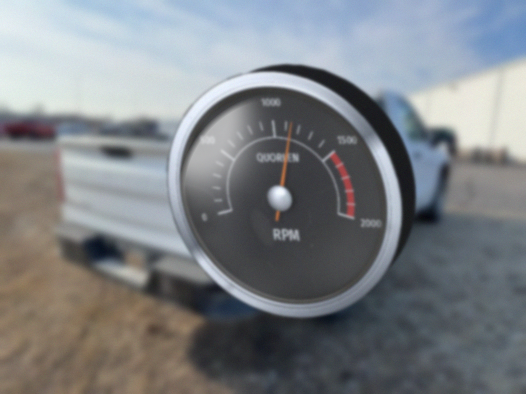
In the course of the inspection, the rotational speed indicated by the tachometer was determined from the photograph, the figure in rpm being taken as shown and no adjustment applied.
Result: 1150 rpm
